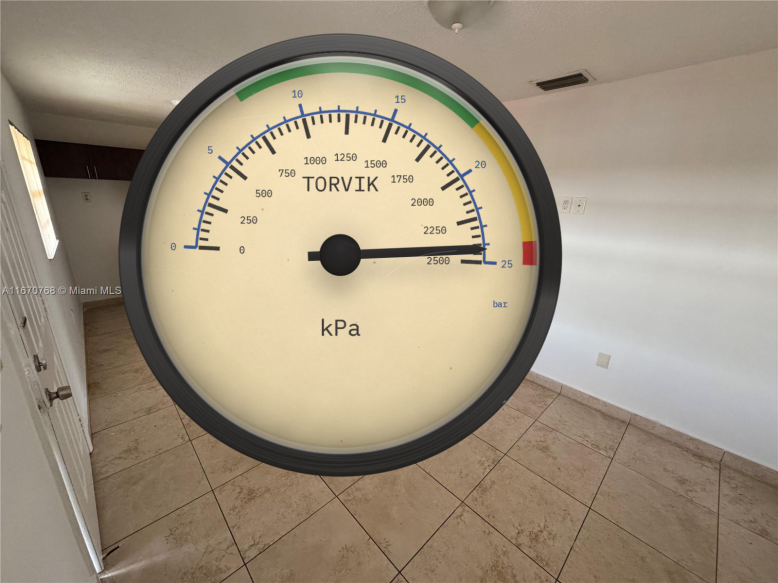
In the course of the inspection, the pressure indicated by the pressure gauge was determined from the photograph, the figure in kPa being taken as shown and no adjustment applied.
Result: 2425 kPa
